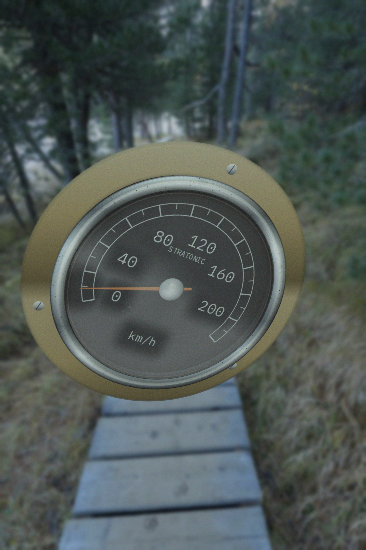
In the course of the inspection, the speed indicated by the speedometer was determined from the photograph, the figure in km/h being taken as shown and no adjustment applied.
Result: 10 km/h
